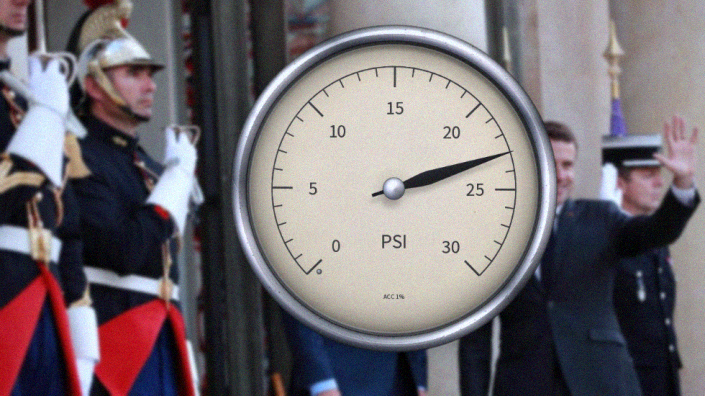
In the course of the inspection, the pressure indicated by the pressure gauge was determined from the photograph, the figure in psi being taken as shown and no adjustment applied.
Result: 23 psi
